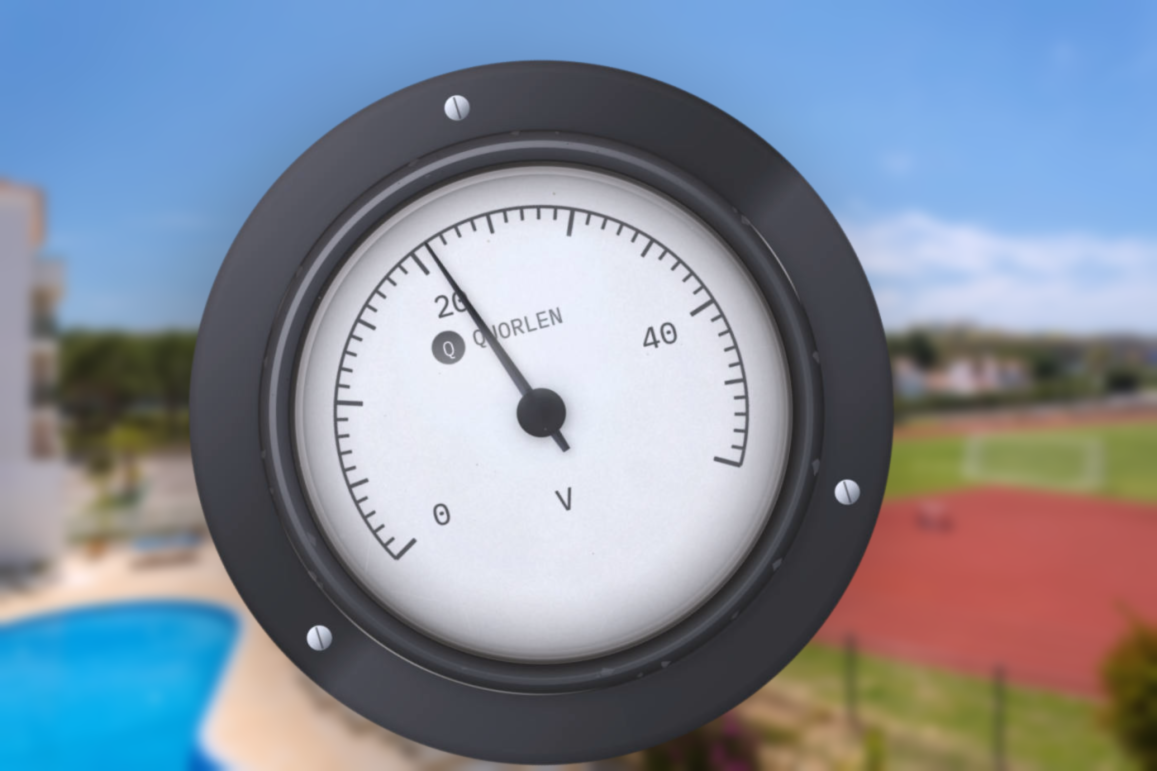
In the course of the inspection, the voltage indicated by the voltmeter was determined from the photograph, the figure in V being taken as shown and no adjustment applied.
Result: 21 V
